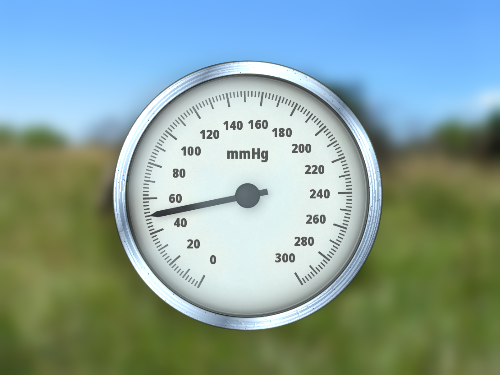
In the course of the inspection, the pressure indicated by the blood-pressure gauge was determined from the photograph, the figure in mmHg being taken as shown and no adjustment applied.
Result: 50 mmHg
